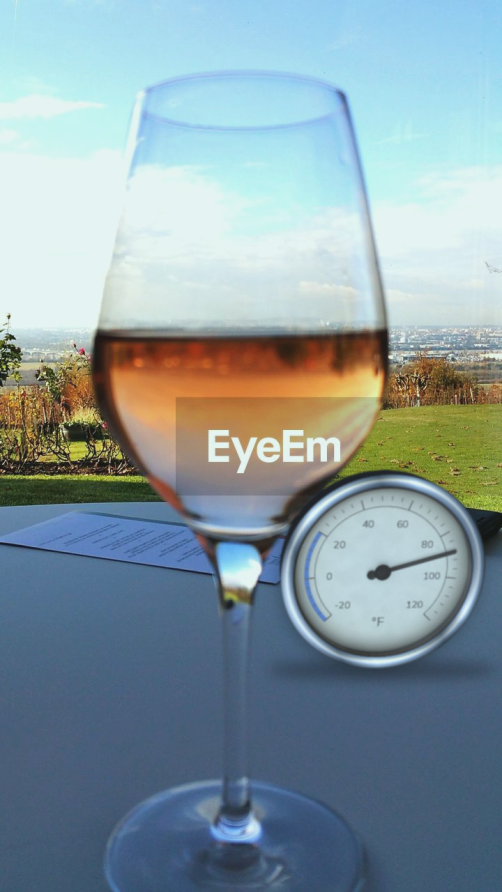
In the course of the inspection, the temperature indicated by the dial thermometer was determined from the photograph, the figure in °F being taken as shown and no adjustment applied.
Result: 88 °F
